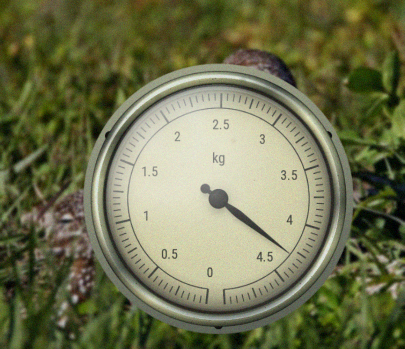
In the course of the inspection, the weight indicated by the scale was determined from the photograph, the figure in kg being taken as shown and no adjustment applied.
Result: 4.3 kg
